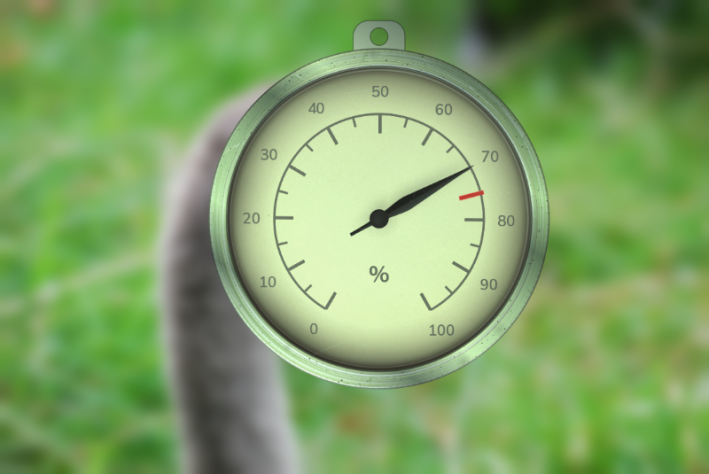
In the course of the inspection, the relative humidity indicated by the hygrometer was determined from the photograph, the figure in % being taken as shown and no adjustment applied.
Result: 70 %
